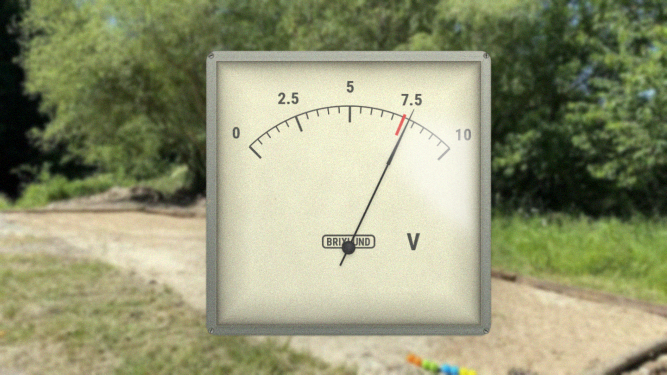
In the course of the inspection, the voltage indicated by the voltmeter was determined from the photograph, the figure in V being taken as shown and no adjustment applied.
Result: 7.75 V
